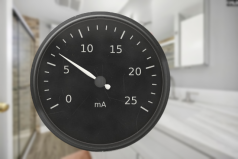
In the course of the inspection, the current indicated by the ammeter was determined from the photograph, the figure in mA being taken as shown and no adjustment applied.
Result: 6.5 mA
